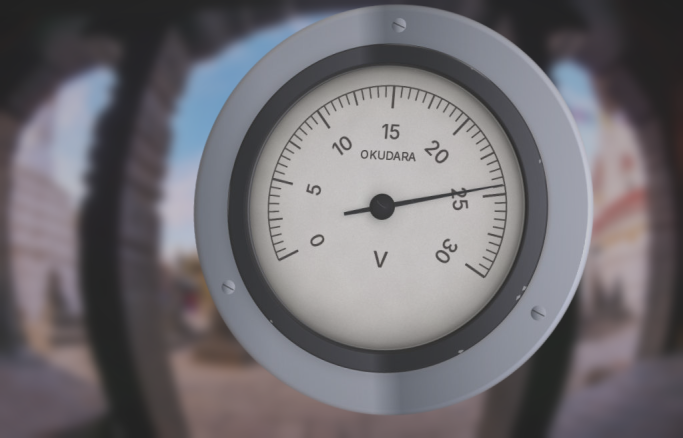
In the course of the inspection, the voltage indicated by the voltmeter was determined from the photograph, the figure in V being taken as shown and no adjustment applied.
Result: 24.5 V
